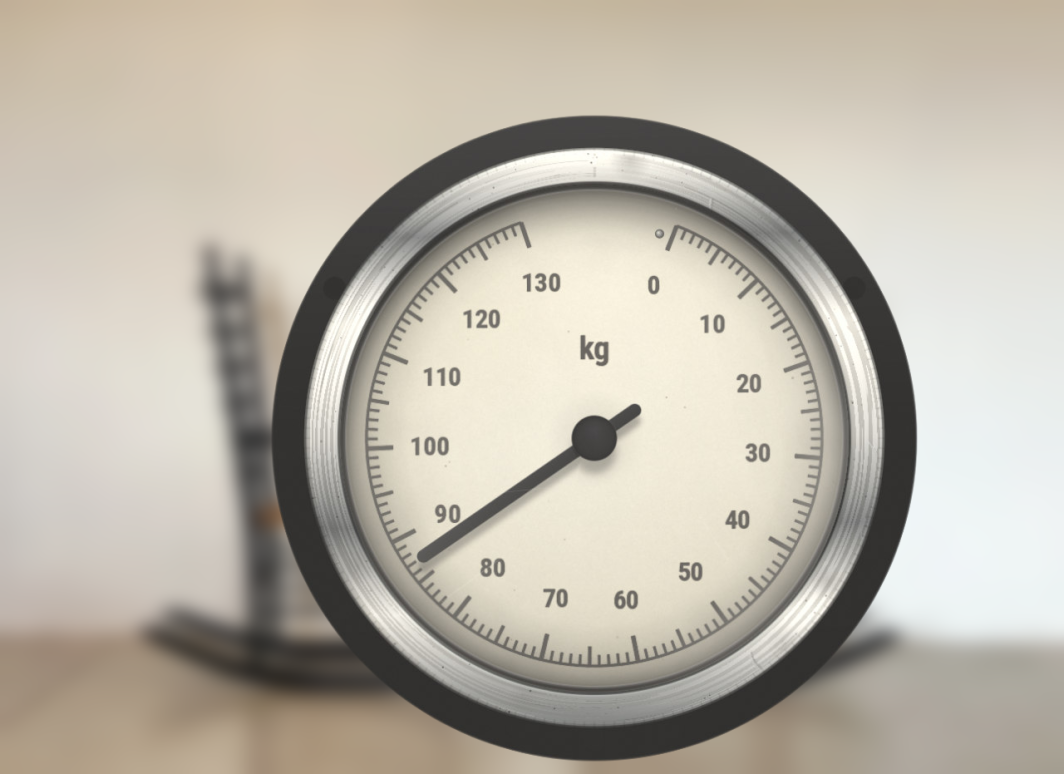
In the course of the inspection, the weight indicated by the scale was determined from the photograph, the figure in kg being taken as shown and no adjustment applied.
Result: 87 kg
